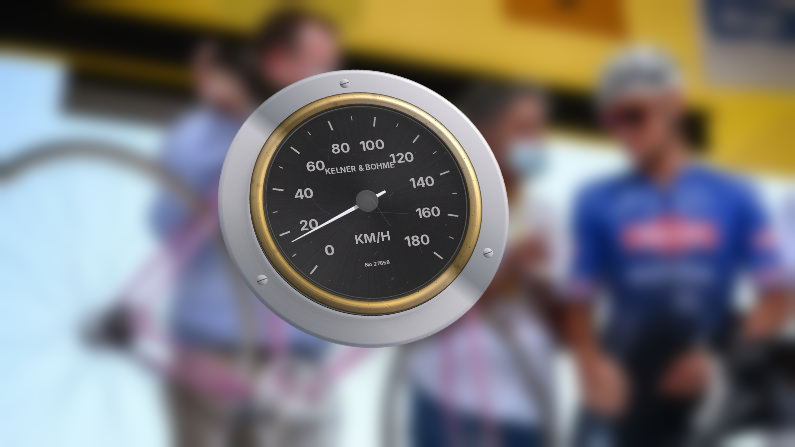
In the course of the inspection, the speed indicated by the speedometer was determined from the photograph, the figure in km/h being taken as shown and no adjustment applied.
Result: 15 km/h
